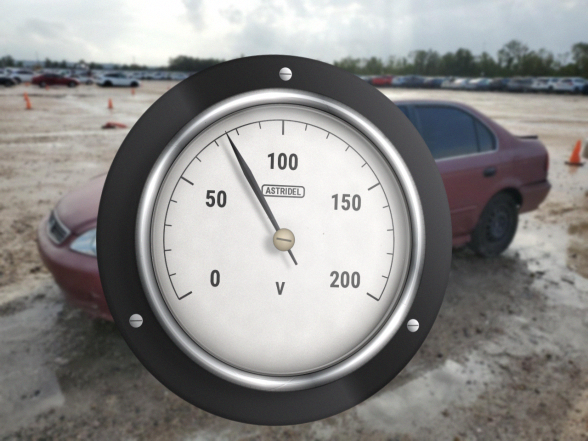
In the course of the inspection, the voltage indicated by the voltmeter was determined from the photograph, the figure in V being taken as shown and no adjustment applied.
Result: 75 V
